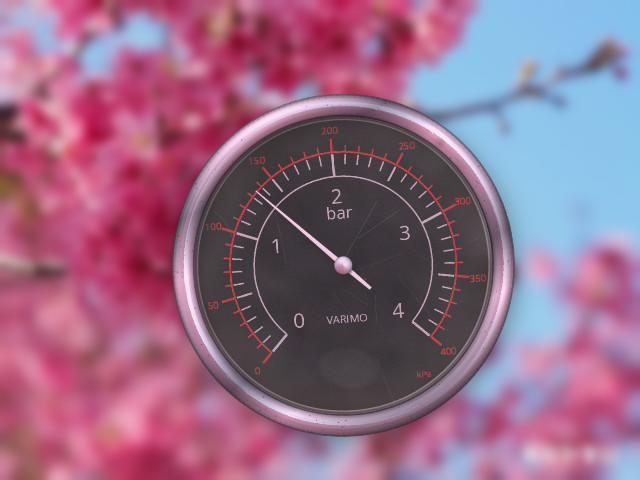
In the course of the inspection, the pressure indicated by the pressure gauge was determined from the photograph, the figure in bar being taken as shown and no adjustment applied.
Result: 1.35 bar
